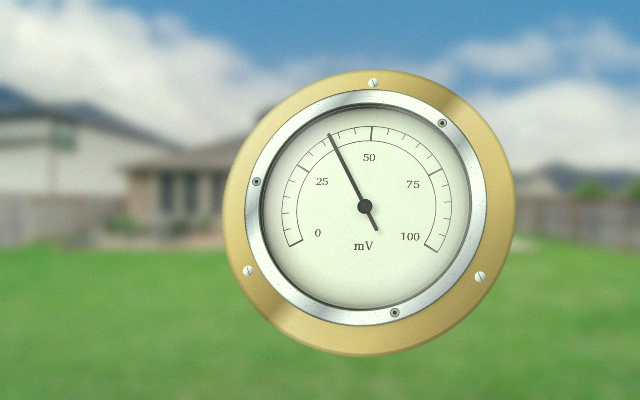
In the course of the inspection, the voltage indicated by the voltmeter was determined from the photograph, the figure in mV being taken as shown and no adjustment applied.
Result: 37.5 mV
